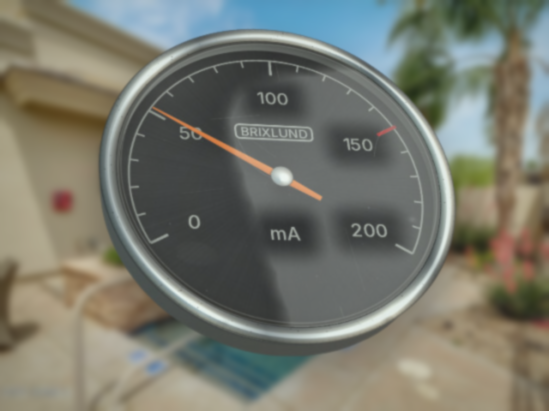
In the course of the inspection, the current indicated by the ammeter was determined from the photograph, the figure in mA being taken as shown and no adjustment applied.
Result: 50 mA
